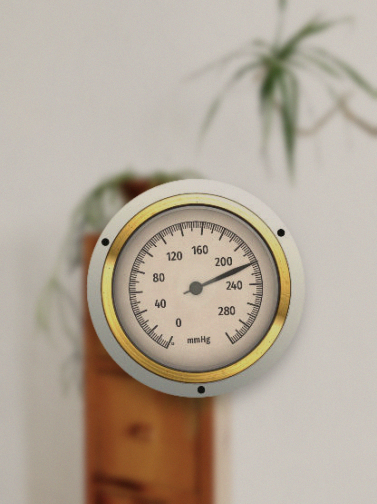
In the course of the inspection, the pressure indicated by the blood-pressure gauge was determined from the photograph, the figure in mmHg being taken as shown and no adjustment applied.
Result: 220 mmHg
